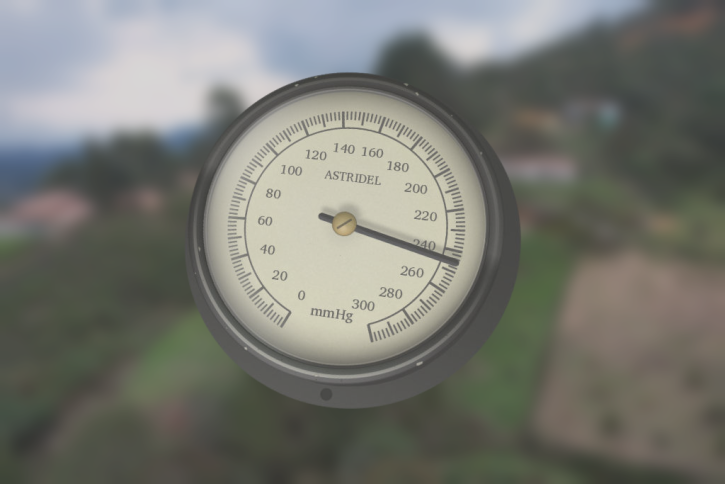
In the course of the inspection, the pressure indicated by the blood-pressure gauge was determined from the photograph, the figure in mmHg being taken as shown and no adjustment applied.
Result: 246 mmHg
